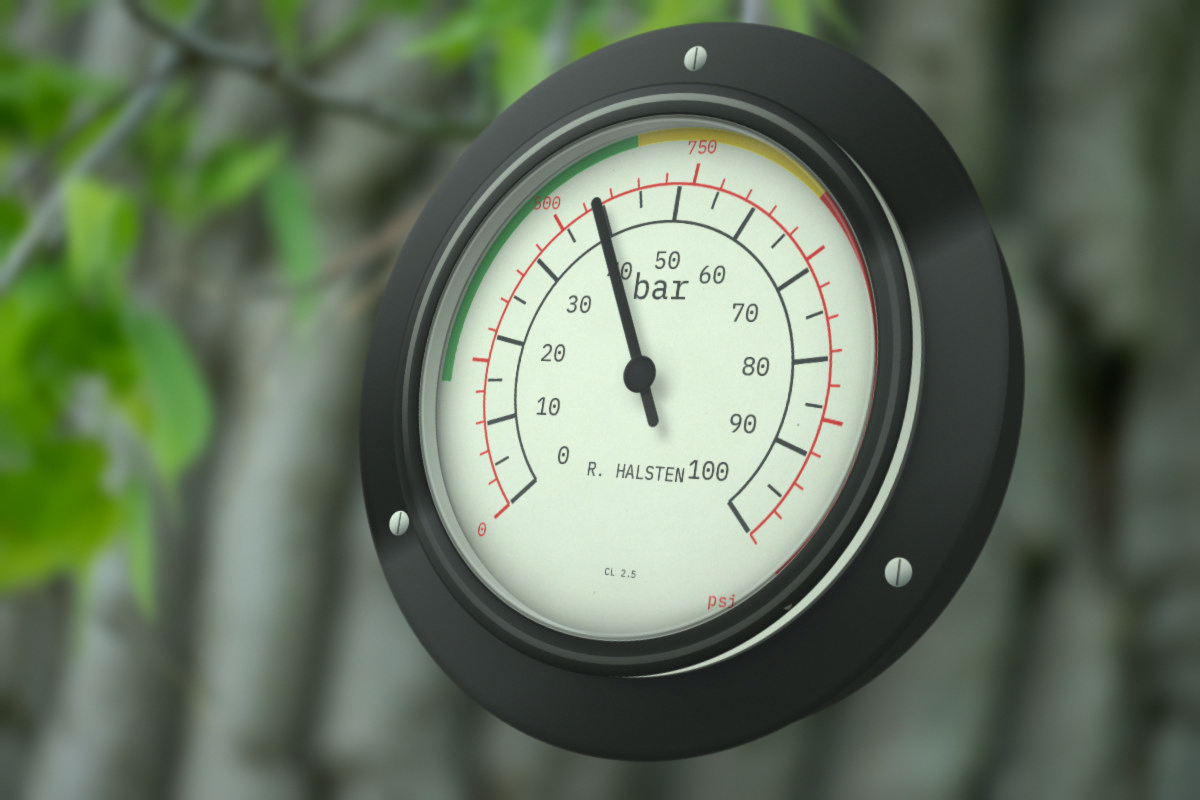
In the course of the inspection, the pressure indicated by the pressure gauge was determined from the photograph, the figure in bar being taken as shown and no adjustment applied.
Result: 40 bar
